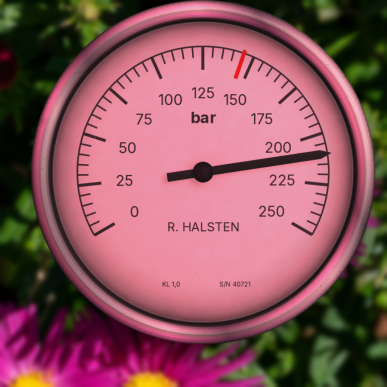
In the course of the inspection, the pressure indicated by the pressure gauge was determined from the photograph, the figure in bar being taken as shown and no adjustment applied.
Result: 210 bar
